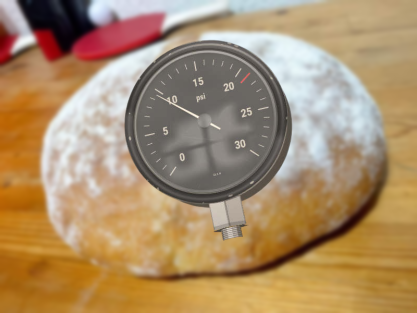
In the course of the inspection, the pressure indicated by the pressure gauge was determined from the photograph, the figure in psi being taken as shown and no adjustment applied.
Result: 9.5 psi
